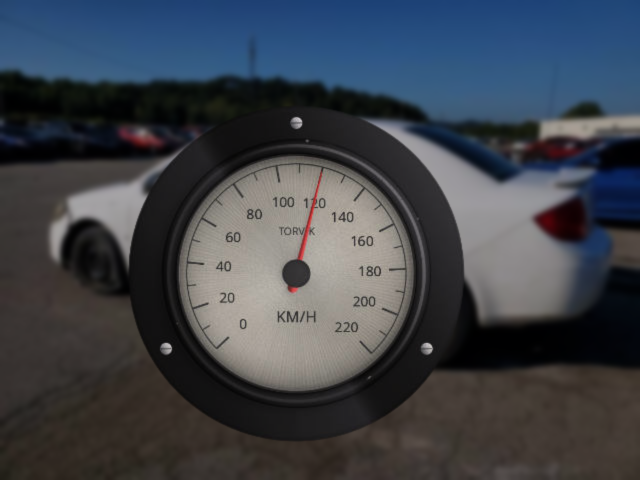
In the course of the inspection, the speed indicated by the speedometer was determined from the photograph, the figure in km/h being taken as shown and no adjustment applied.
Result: 120 km/h
